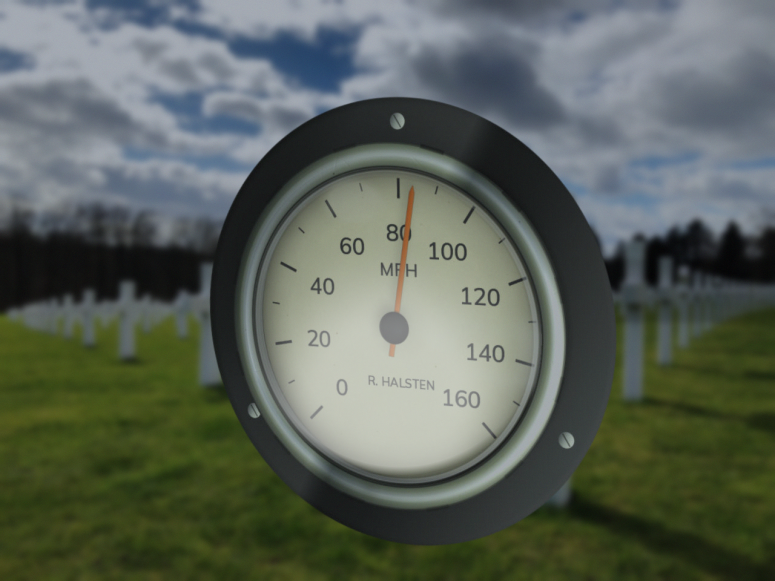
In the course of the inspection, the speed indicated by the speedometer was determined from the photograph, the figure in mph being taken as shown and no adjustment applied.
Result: 85 mph
